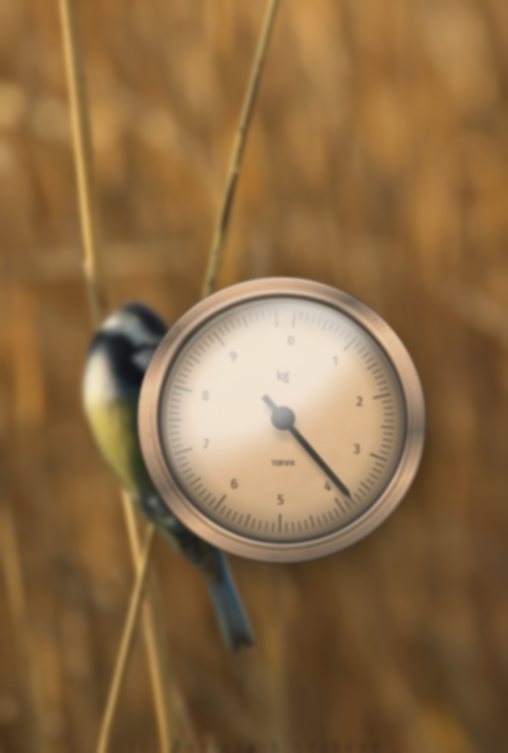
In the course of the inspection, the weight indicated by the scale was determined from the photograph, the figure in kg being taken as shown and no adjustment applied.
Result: 3.8 kg
